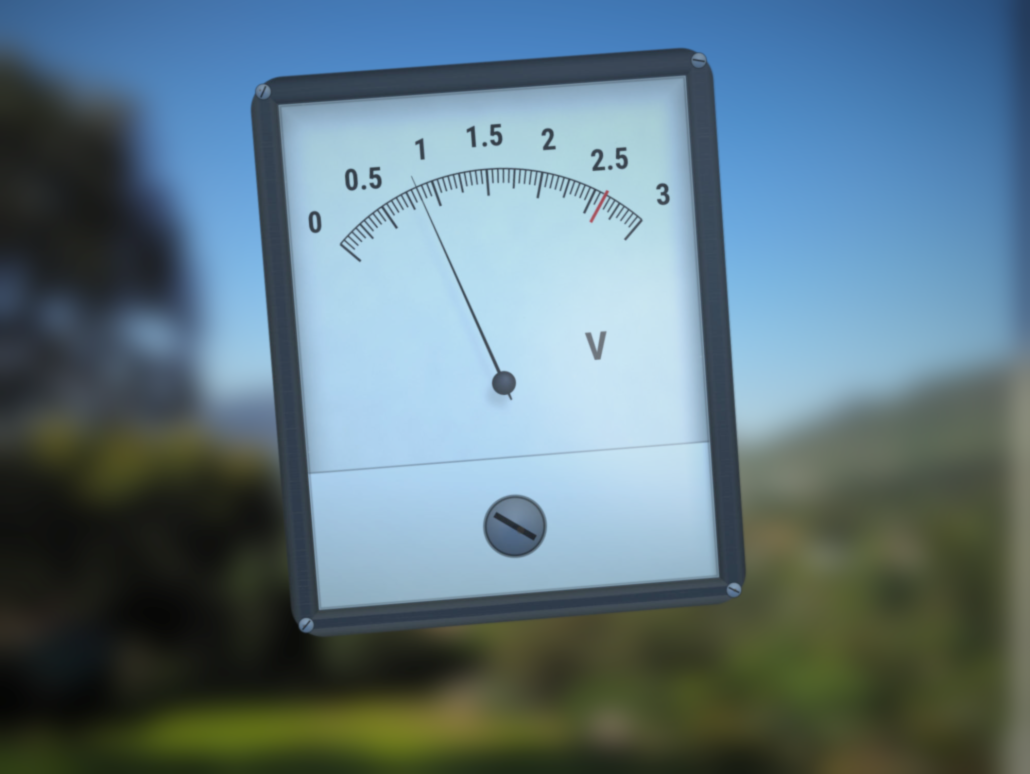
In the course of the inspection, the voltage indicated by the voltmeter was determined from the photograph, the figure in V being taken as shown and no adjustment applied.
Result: 0.85 V
